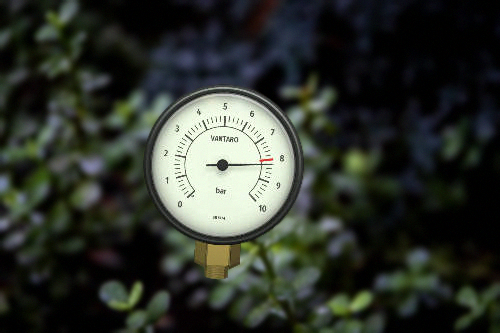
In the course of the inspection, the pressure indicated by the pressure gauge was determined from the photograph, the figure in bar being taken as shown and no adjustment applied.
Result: 8.2 bar
